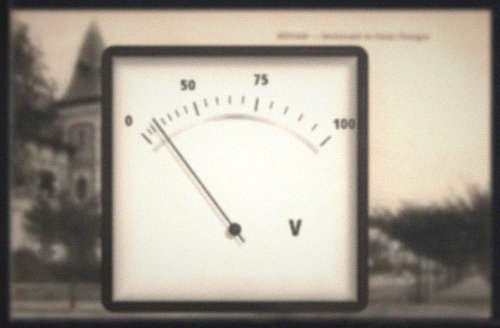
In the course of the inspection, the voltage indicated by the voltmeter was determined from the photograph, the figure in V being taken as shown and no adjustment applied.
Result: 25 V
